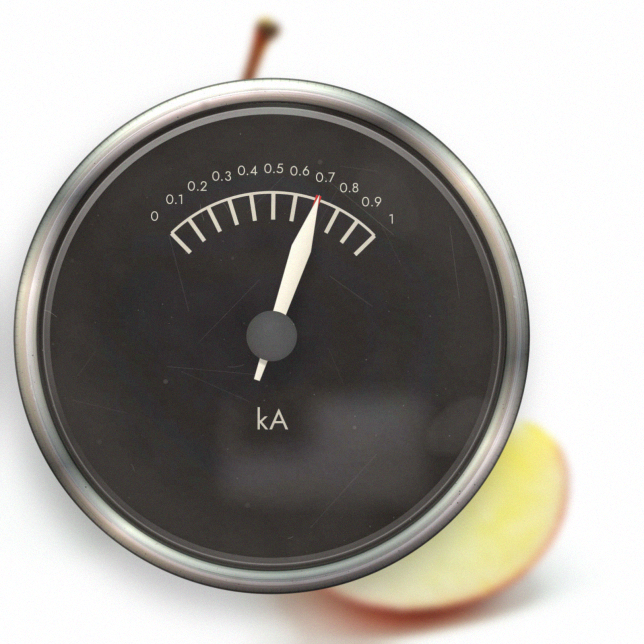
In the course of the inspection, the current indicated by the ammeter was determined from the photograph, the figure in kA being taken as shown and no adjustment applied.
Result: 0.7 kA
